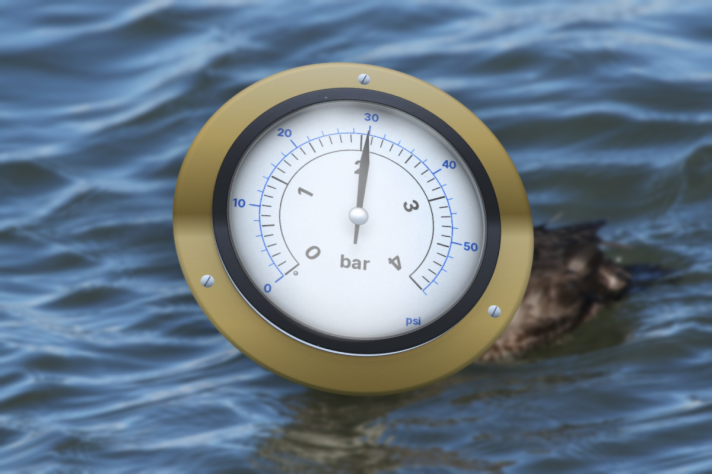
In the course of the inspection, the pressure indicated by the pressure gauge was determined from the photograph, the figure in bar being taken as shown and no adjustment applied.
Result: 2.05 bar
